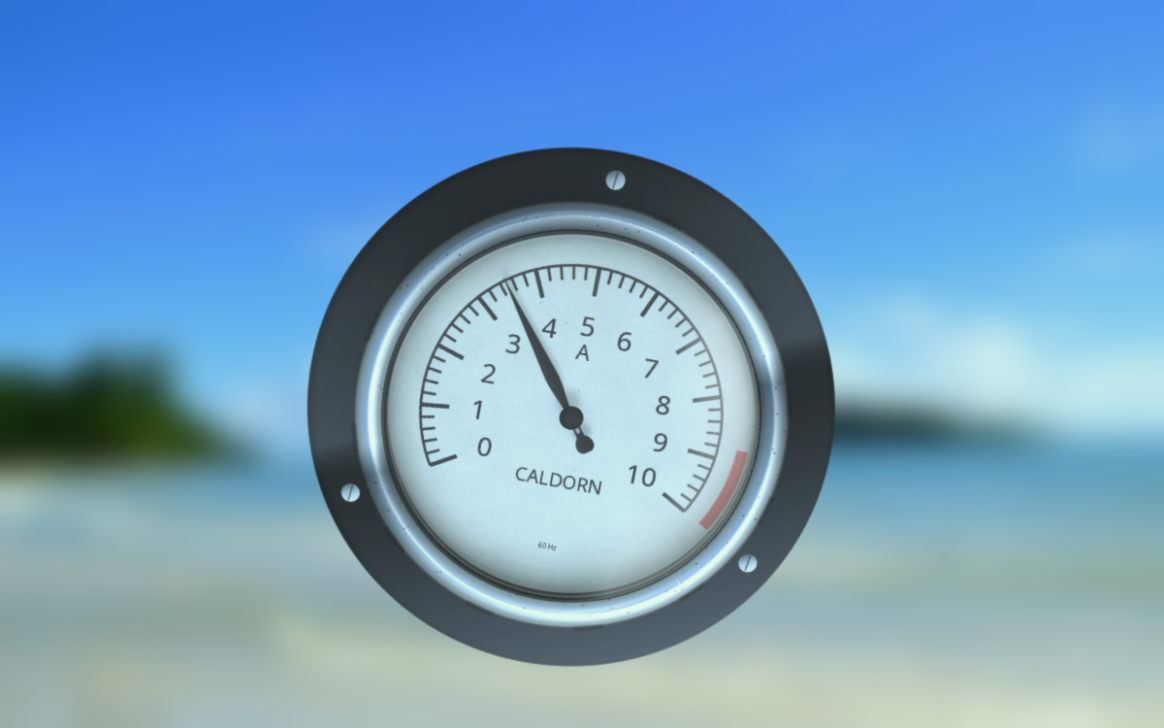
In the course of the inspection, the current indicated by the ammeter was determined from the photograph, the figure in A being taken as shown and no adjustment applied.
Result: 3.5 A
